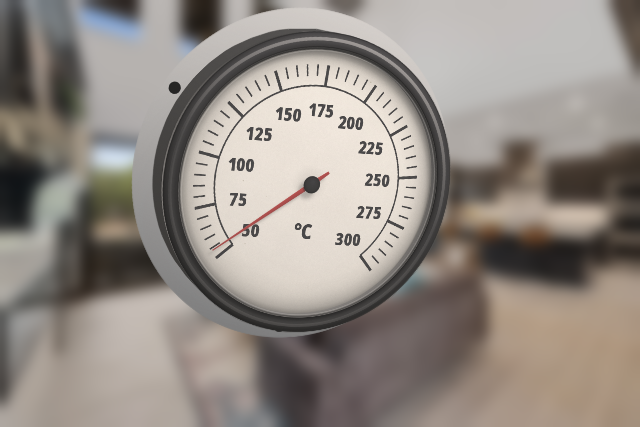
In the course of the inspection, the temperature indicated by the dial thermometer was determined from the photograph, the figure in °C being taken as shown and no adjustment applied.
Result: 55 °C
